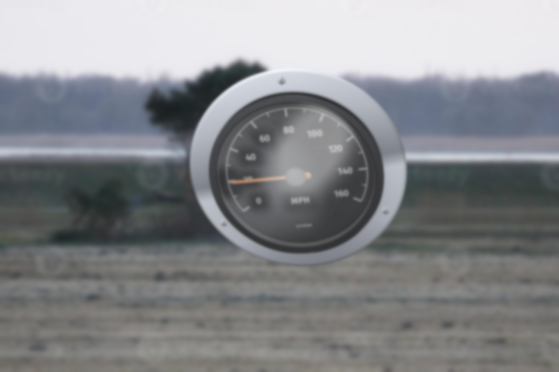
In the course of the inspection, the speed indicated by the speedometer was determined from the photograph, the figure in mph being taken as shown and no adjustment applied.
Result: 20 mph
